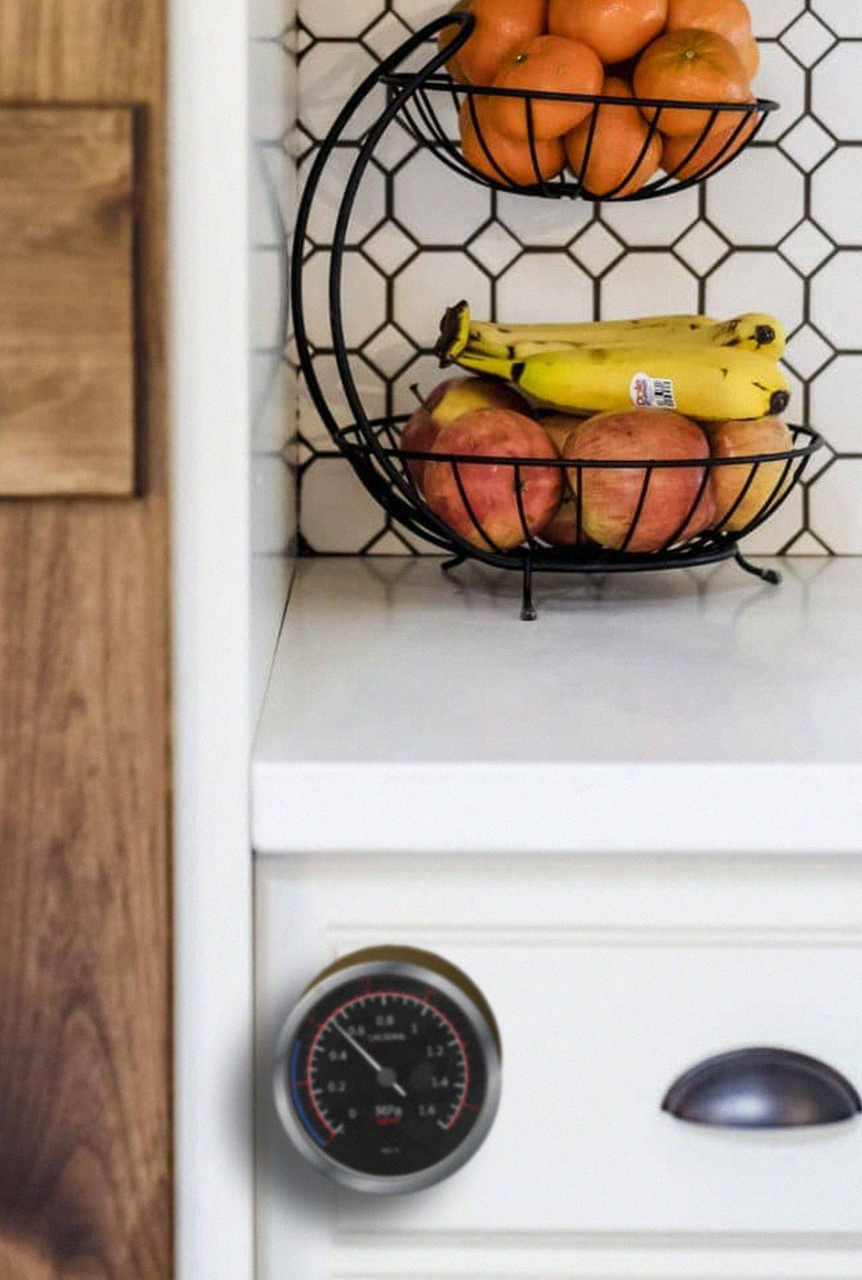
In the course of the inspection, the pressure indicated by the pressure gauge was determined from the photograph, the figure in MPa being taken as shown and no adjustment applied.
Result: 0.55 MPa
